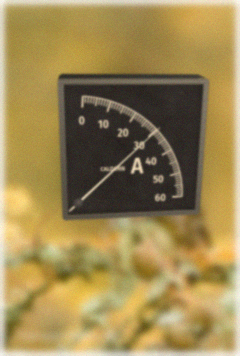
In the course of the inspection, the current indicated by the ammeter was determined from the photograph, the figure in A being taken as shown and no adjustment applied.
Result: 30 A
